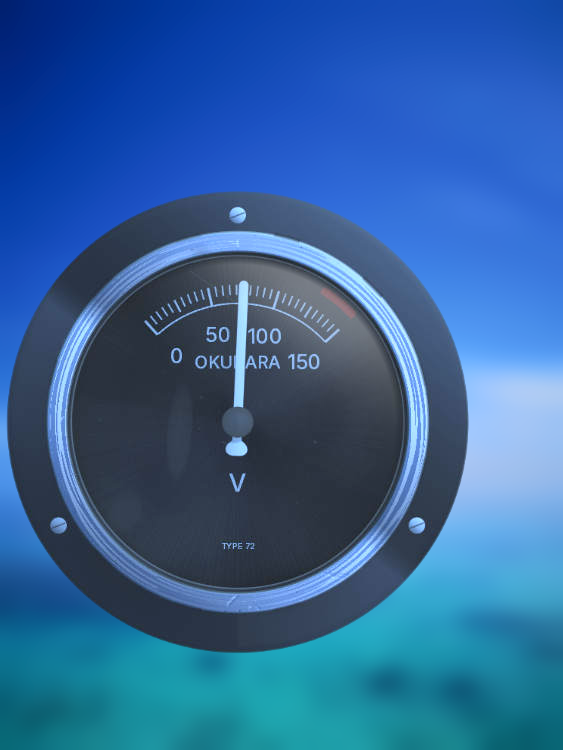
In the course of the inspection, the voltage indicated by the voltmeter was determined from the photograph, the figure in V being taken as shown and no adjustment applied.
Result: 75 V
